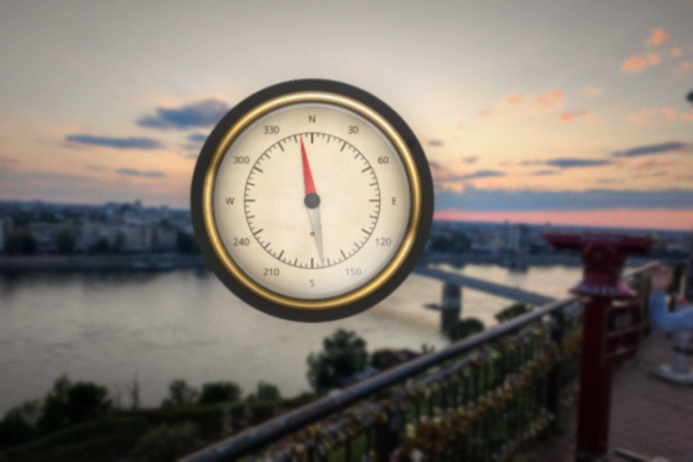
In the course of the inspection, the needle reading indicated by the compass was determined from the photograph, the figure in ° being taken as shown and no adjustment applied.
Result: 350 °
